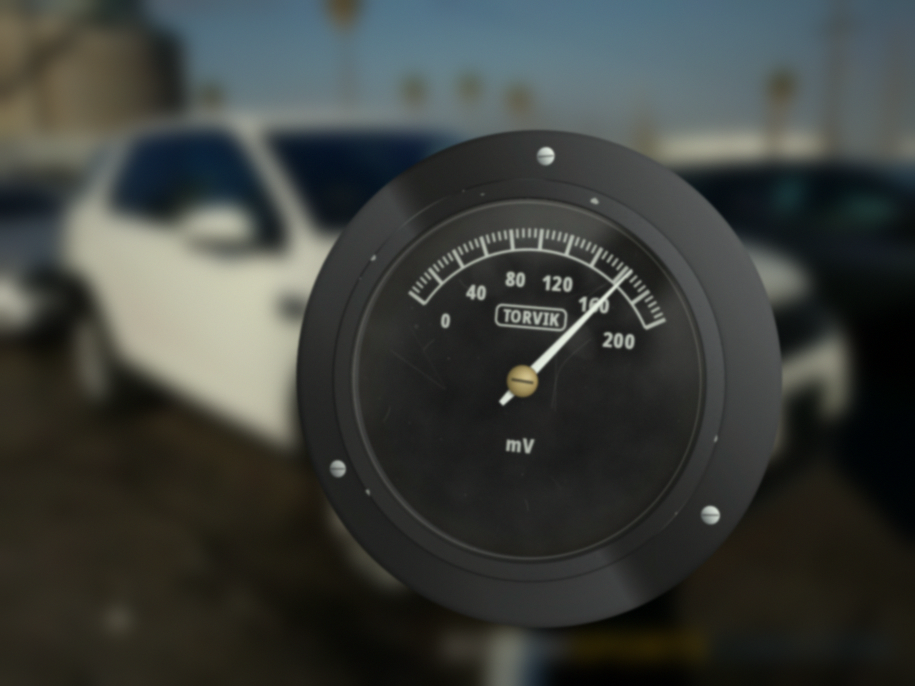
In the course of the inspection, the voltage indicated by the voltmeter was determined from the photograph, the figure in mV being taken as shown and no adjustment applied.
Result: 164 mV
